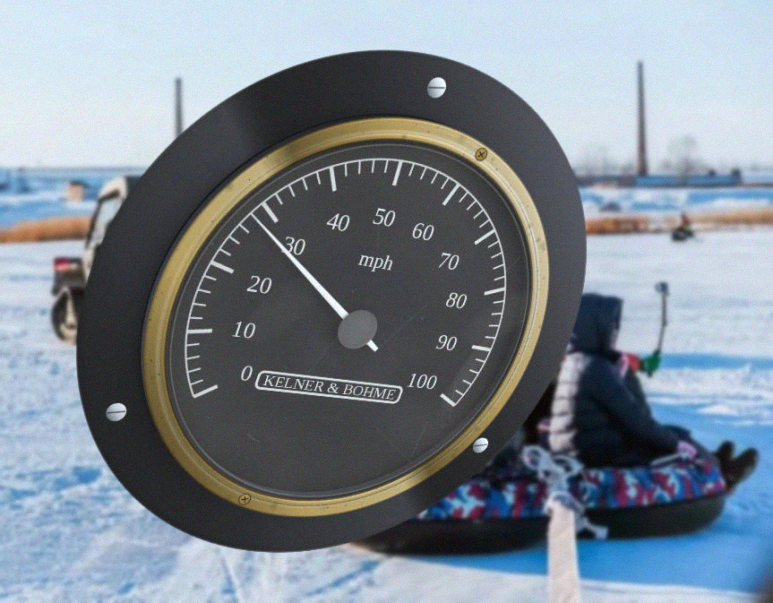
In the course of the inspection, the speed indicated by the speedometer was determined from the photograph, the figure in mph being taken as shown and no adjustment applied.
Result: 28 mph
